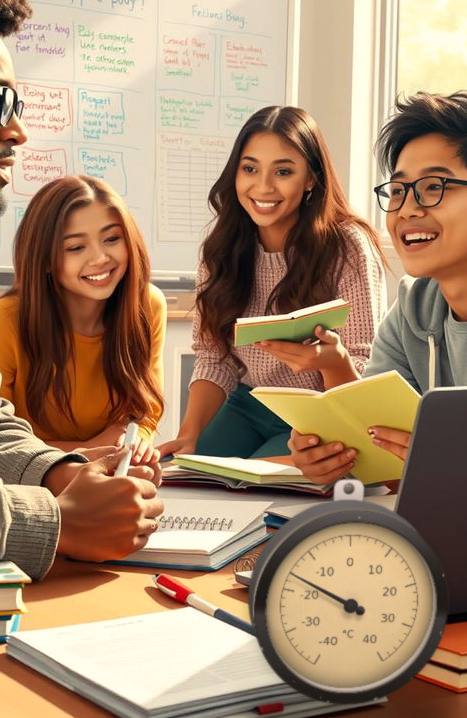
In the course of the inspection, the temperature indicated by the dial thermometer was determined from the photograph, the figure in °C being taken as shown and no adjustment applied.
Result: -16 °C
